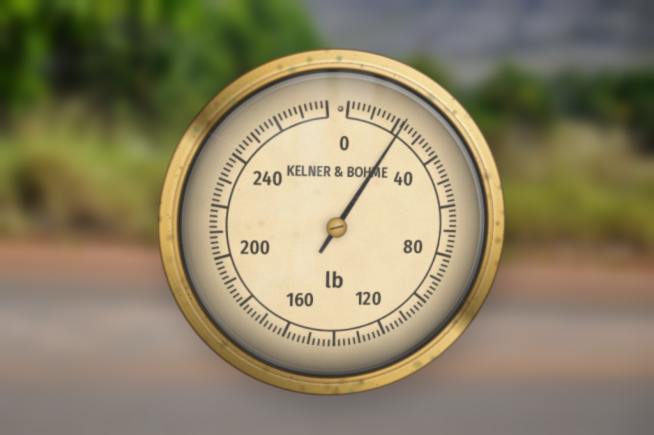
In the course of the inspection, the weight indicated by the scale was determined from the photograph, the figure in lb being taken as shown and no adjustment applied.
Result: 22 lb
